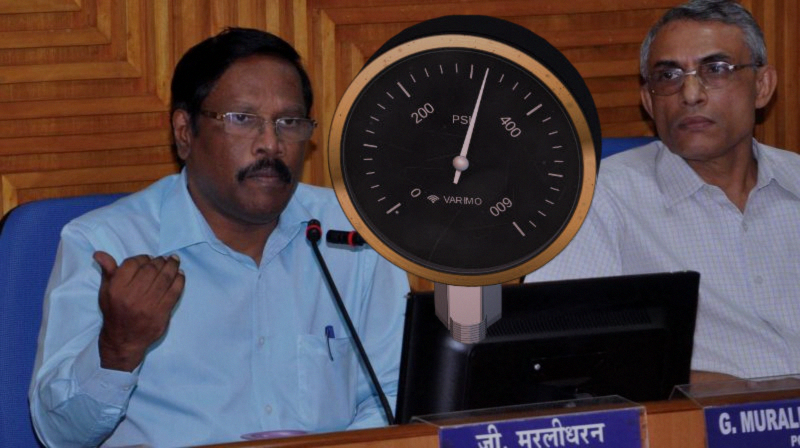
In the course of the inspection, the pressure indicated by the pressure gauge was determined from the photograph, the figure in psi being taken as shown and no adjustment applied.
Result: 320 psi
